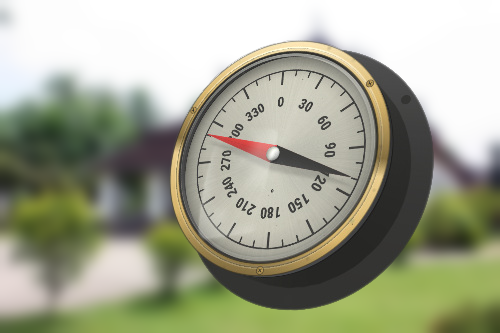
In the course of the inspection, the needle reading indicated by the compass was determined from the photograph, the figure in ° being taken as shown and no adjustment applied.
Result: 290 °
